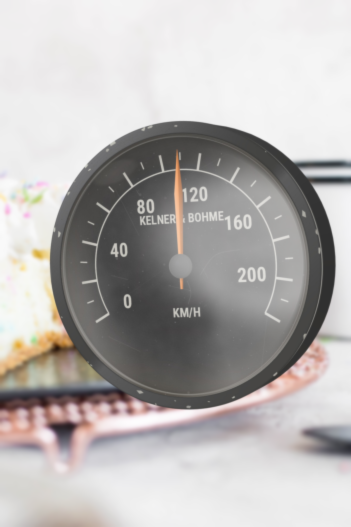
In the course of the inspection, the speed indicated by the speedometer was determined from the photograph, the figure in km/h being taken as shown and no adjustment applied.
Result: 110 km/h
